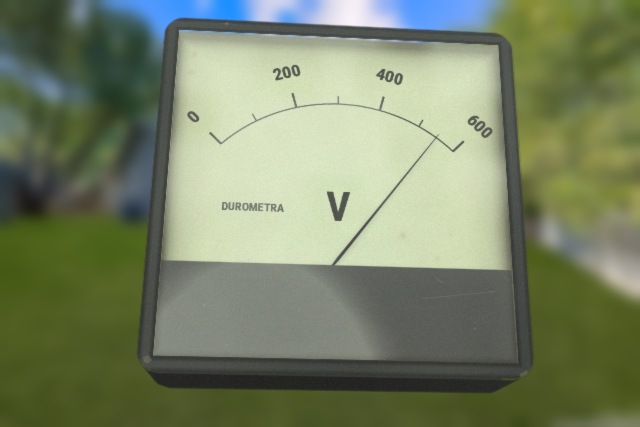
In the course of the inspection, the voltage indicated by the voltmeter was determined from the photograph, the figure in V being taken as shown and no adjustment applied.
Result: 550 V
